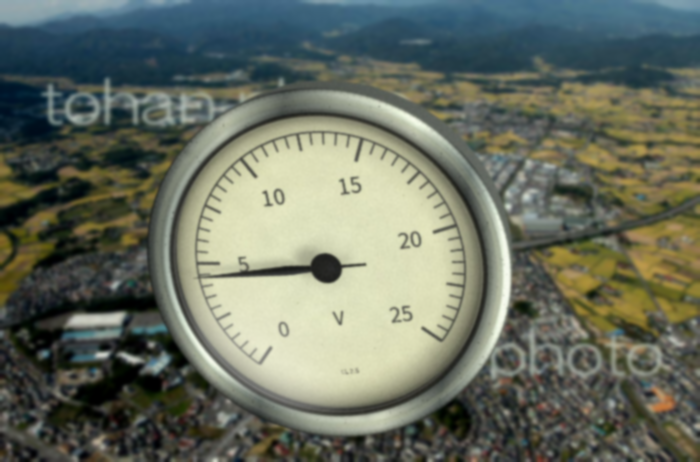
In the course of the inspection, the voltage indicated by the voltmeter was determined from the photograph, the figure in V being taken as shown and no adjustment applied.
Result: 4.5 V
